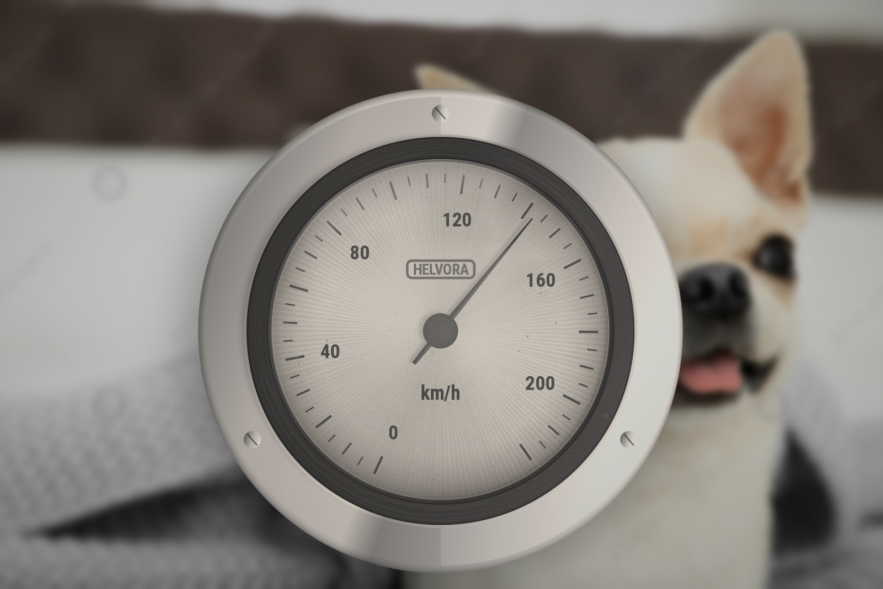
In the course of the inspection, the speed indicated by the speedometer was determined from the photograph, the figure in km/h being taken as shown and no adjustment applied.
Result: 142.5 km/h
